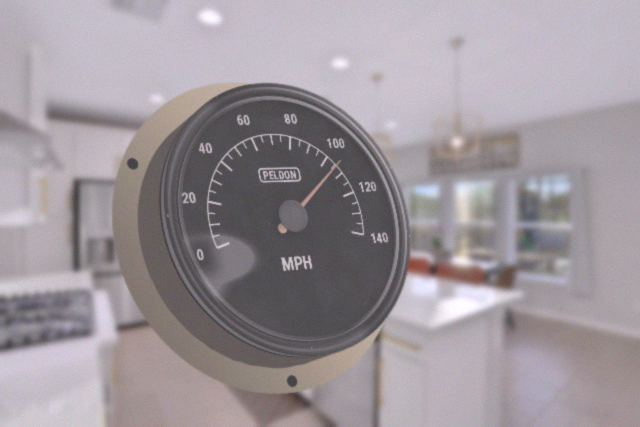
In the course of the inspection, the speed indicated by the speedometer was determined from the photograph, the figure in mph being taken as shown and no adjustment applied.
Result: 105 mph
